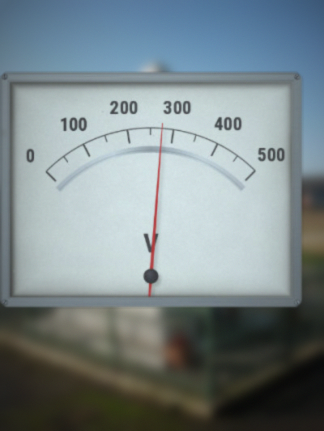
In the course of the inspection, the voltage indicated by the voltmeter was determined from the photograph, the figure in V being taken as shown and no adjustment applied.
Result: 275 V
